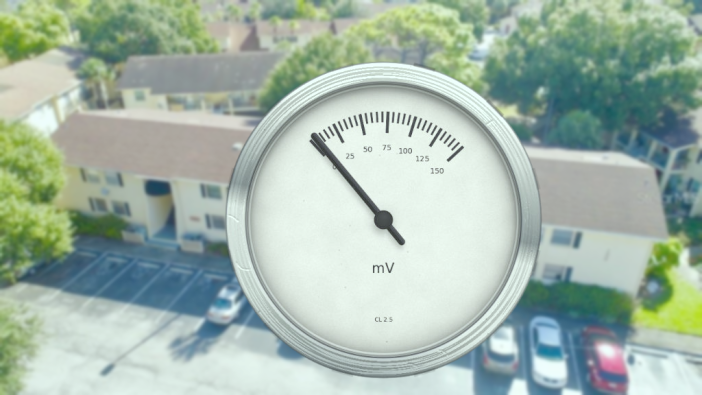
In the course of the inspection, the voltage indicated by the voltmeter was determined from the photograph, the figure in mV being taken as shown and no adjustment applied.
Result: 5 mV
